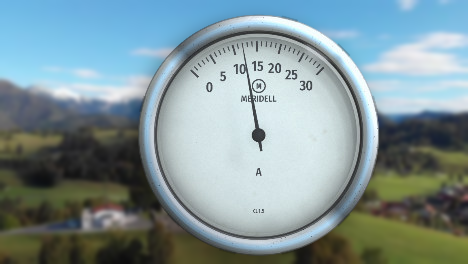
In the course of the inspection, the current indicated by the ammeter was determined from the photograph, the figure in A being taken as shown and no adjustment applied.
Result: 12 A
